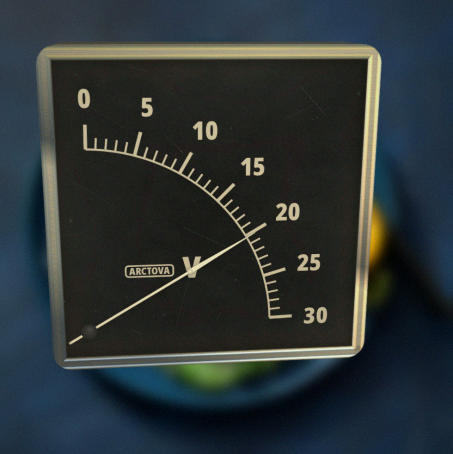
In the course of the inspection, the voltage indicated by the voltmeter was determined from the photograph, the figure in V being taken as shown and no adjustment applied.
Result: 20 V
